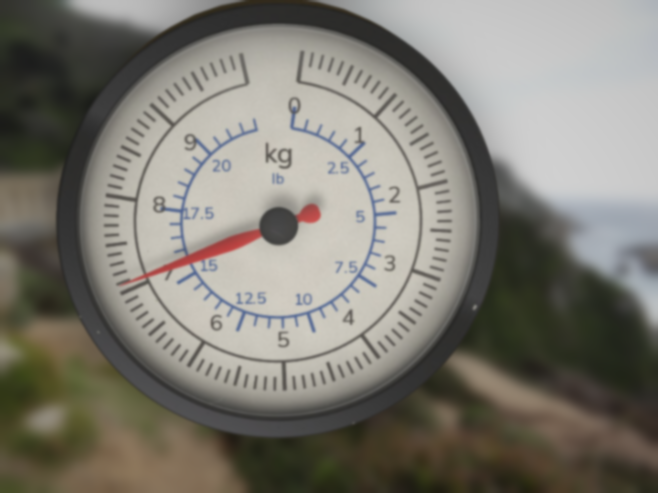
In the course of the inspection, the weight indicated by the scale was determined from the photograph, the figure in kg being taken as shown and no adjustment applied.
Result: 7.1 kg
